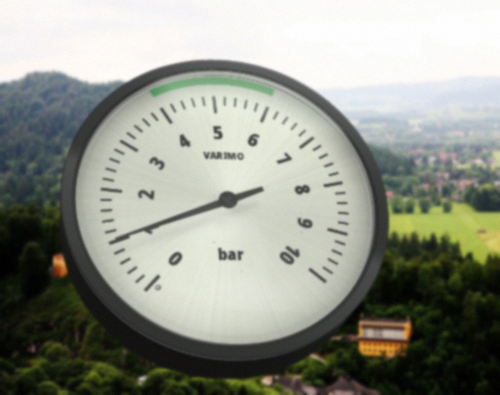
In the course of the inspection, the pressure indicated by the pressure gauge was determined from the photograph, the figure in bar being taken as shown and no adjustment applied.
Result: 1 bar
